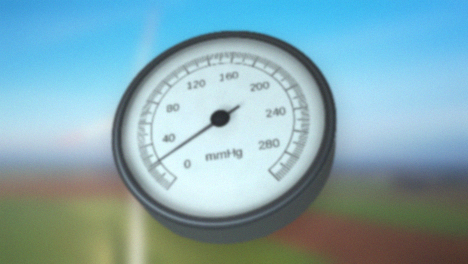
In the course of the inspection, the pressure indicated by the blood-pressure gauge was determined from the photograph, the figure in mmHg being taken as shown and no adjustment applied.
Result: 20 mmHg
